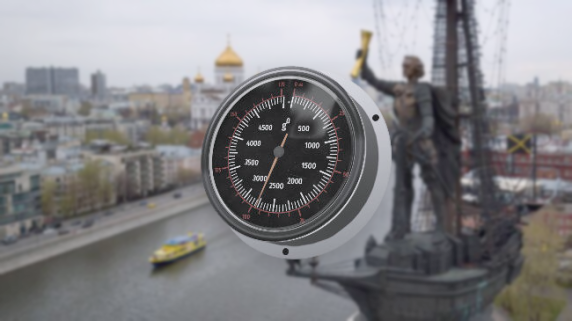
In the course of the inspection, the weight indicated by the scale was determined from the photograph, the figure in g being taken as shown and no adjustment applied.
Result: 2750 g
